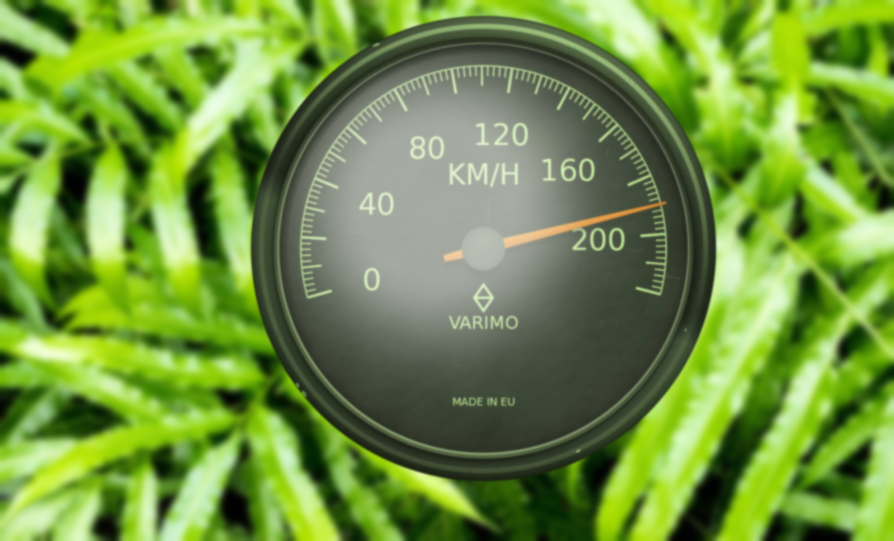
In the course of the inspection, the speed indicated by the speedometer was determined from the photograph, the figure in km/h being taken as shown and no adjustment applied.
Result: 190 km/h
